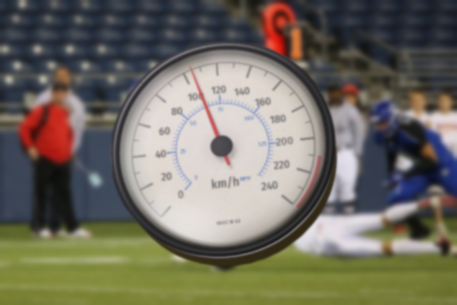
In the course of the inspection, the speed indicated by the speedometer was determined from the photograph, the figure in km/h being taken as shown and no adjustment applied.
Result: 105 km/h
